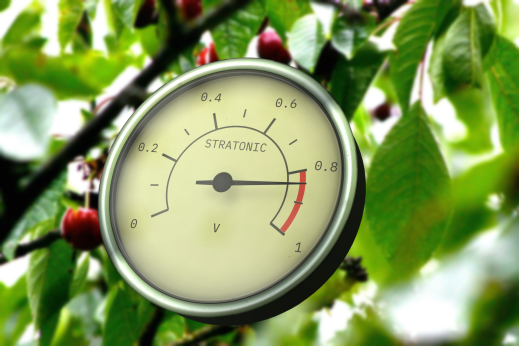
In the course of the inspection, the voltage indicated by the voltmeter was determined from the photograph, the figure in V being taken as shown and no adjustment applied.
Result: 0.85 V
